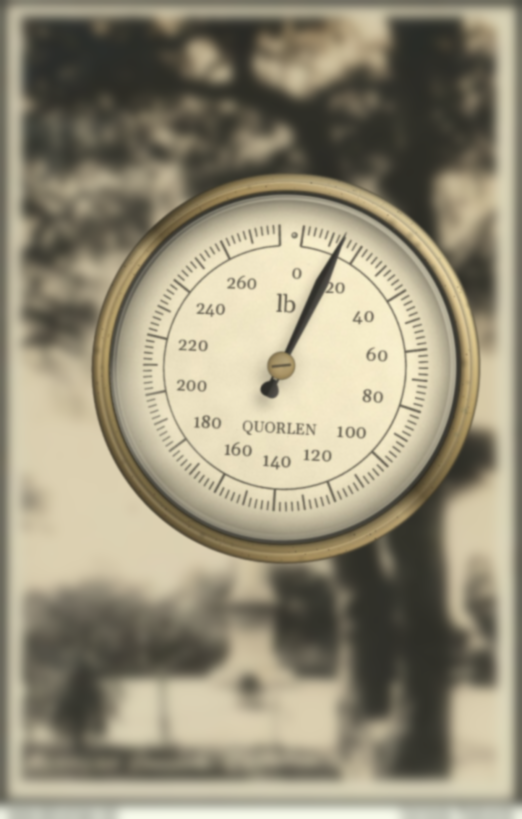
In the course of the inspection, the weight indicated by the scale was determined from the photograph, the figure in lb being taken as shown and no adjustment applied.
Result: 14 lb
